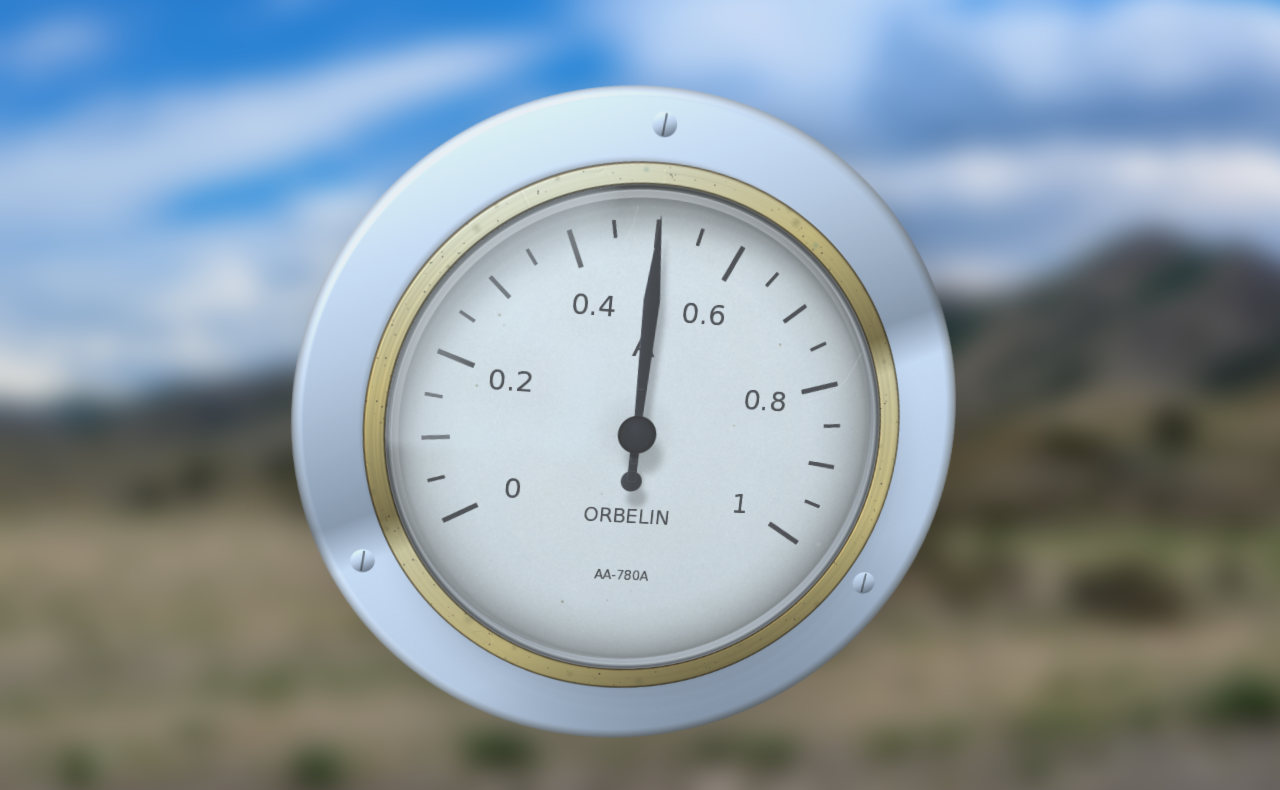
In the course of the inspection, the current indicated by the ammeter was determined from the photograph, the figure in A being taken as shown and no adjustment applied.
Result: 0.5 A
